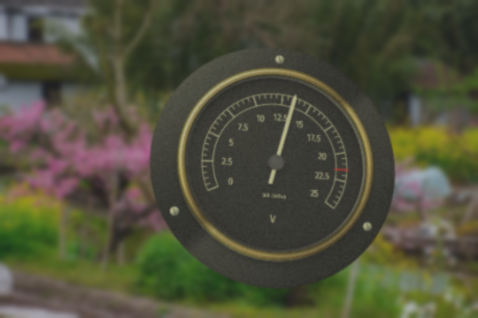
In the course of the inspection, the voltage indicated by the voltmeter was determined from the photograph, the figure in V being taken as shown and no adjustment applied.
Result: 13.5 V
